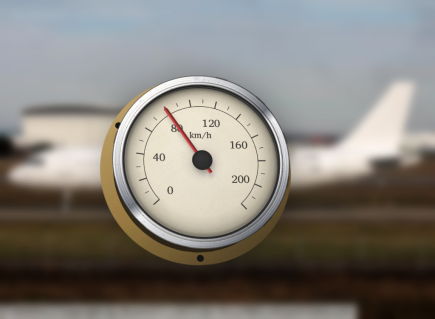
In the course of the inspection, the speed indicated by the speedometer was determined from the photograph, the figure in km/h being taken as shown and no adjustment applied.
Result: 80 km/h
